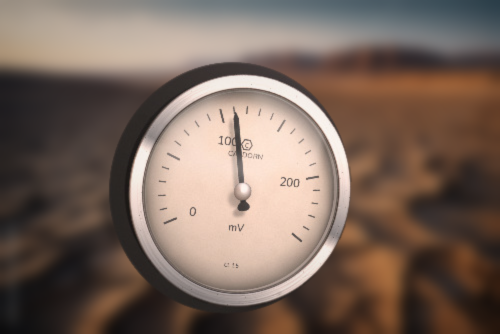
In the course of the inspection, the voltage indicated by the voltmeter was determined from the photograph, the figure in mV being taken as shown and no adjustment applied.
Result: 110 mV
